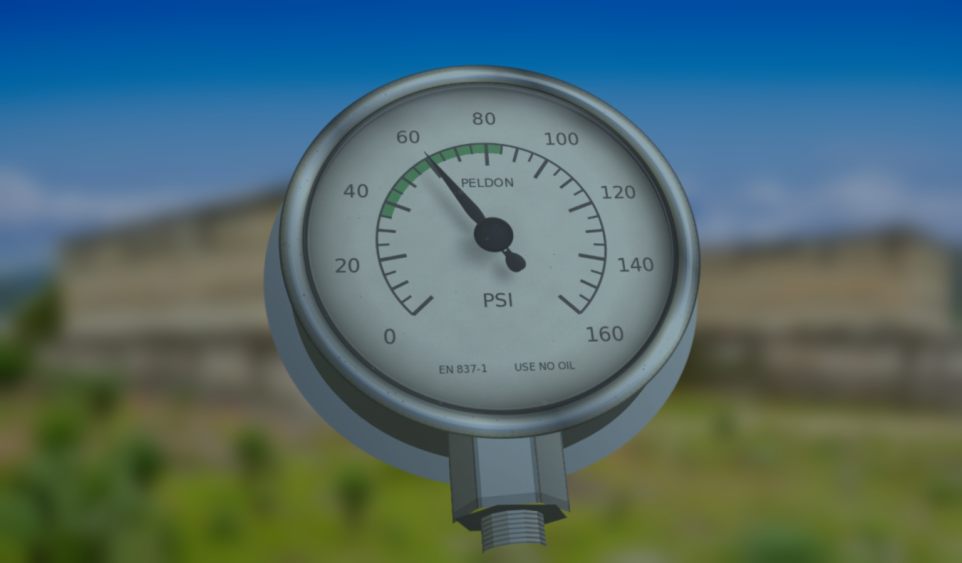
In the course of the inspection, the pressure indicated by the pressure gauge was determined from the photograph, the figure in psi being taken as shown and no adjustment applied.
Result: 60 psi
